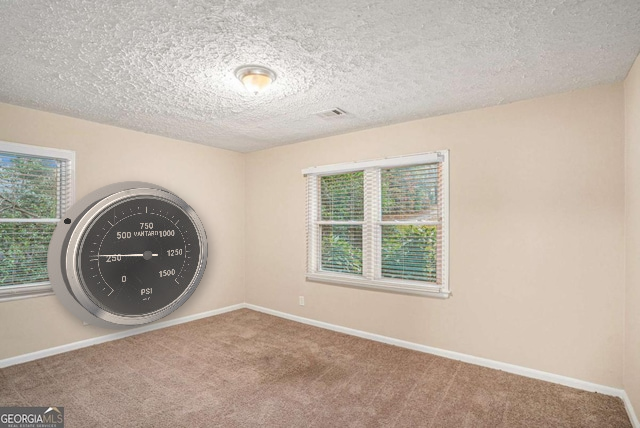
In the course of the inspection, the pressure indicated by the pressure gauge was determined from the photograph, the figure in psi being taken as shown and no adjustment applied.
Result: 275 psi
